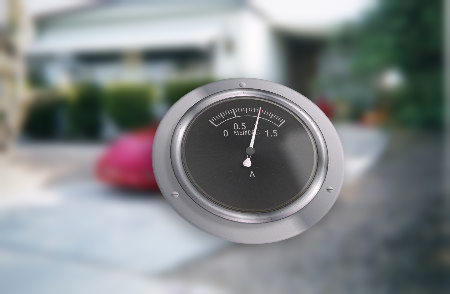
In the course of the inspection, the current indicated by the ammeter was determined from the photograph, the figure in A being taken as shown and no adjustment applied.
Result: 1 A
